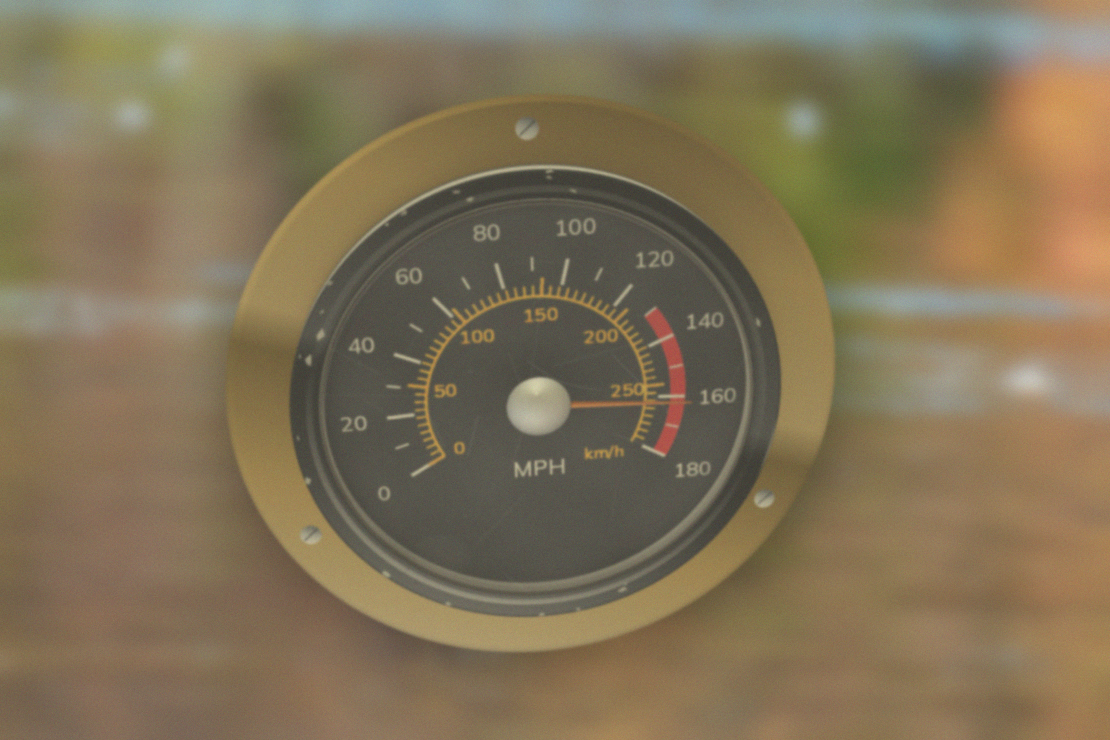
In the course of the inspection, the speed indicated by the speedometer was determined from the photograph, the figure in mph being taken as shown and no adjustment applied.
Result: 160 mph
